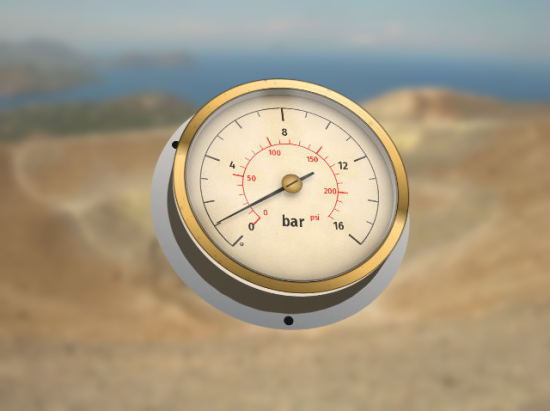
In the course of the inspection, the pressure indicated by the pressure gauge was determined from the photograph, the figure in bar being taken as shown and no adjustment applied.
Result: 1 bar
